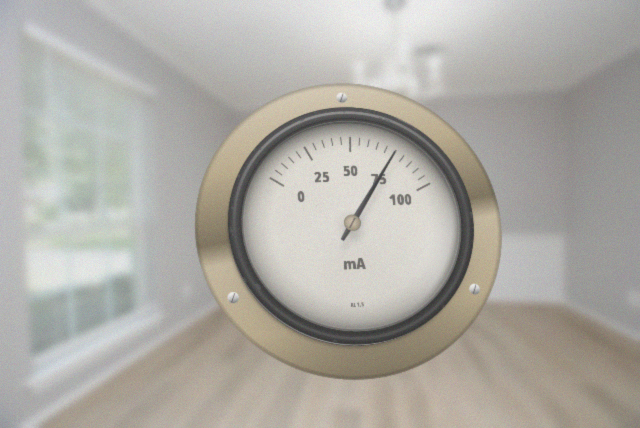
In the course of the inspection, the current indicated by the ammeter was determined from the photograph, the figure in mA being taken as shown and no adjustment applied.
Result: 75 mA
